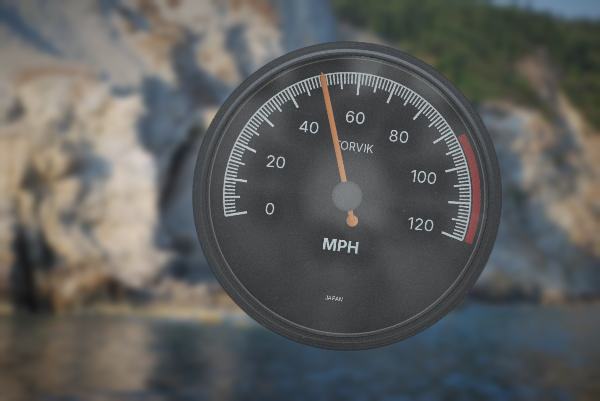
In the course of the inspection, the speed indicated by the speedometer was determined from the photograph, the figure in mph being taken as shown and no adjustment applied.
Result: 50 mph
